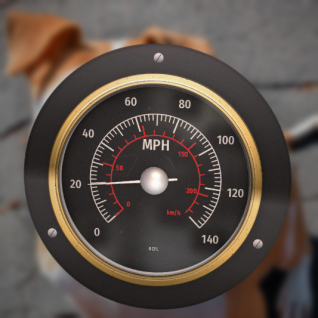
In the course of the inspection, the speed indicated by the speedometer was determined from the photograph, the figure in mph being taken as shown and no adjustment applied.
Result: 20 mph
